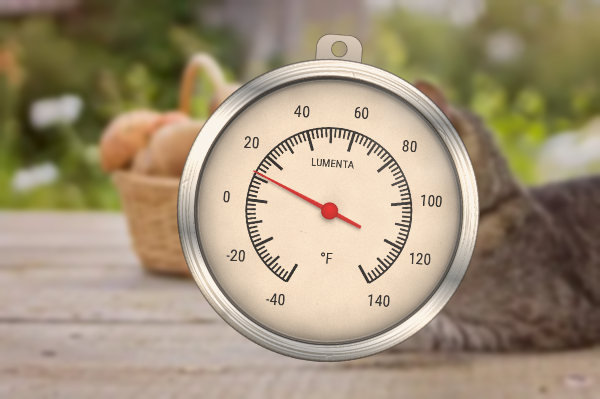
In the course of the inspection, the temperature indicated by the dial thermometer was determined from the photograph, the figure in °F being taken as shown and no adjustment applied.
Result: 12 °F
